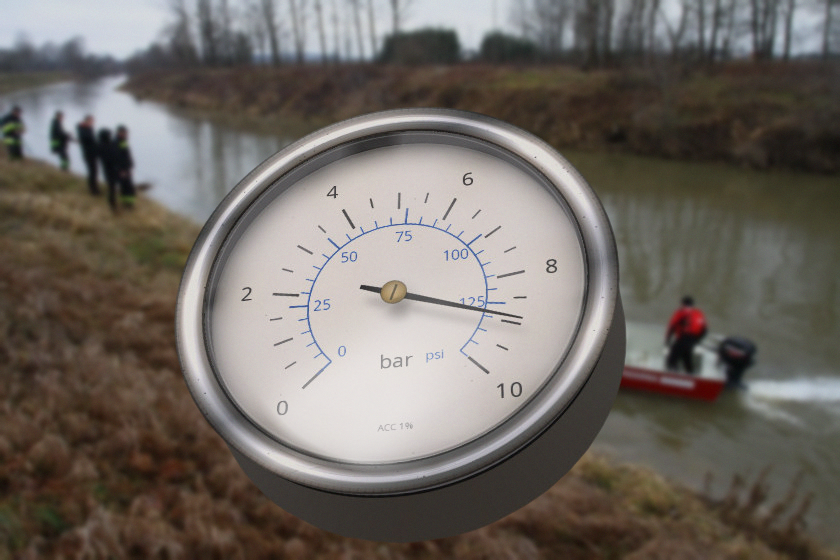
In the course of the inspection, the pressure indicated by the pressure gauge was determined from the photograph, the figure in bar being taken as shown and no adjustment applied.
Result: 9 bar
